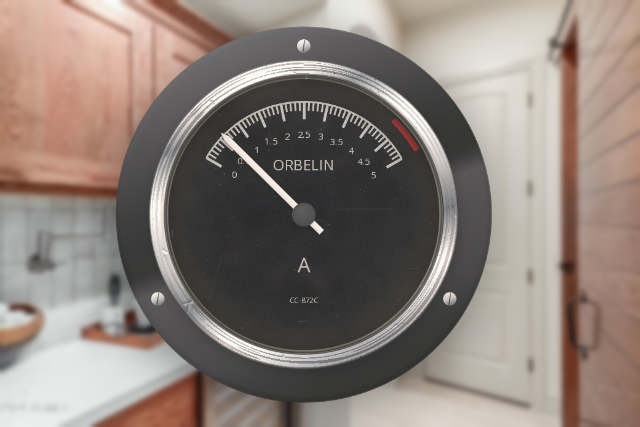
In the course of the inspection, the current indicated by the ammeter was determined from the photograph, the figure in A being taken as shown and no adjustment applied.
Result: 0.6 A
